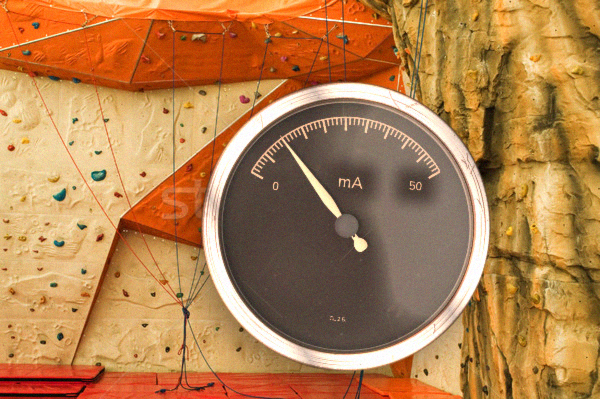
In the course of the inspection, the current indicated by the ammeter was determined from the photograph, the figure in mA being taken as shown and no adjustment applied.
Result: 10 mA
